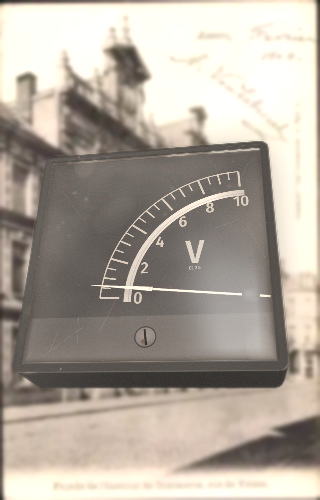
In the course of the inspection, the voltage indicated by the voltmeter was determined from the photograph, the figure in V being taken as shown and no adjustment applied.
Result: 0.5 V
